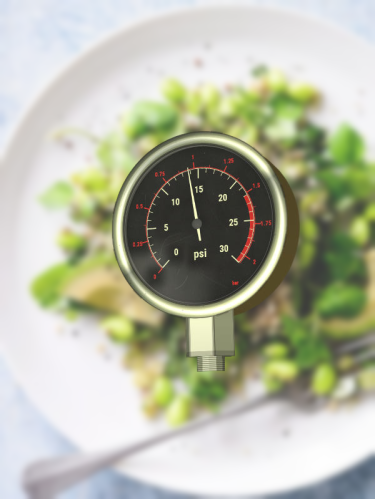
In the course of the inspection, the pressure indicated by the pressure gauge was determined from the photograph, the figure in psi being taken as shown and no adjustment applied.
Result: 14 psi
